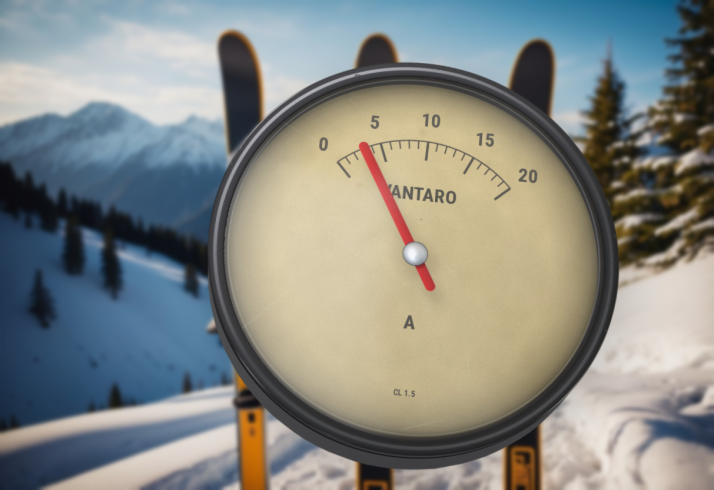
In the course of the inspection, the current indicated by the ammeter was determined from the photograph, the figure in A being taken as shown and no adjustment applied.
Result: 3 A
